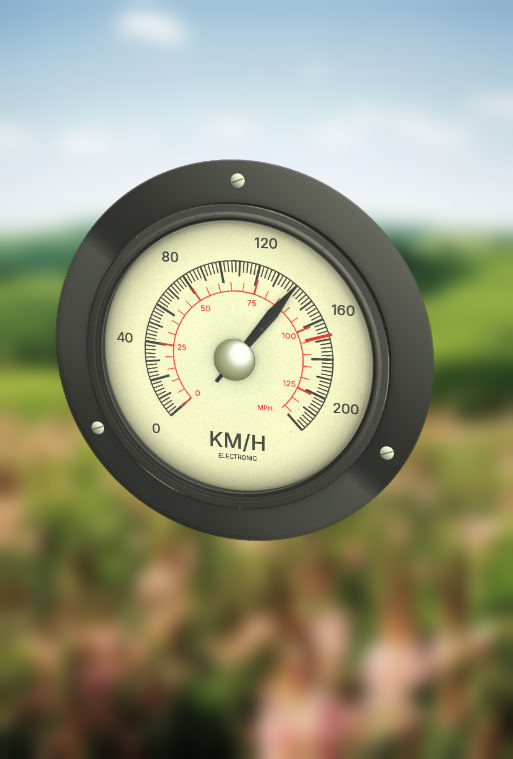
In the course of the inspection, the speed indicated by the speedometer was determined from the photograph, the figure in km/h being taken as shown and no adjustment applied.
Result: 140 km/h
